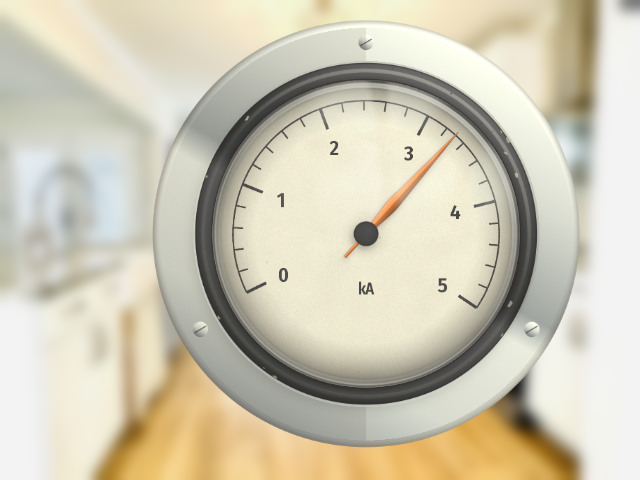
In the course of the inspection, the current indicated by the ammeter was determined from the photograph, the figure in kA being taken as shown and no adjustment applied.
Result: 3.3 kA
